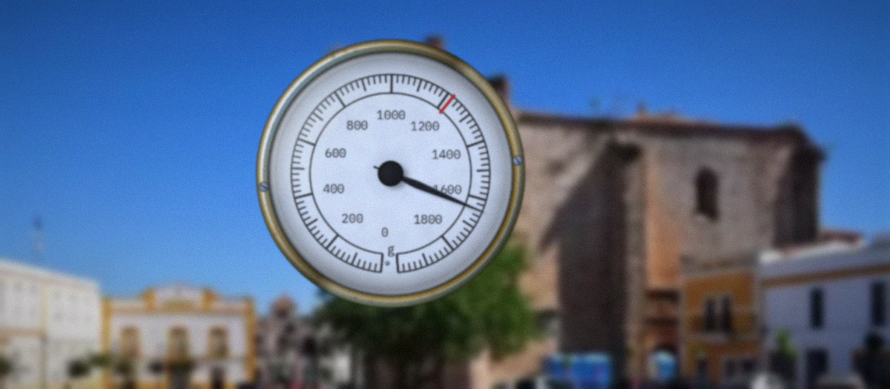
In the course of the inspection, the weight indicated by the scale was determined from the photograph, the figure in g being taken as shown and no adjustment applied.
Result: 1640 g
